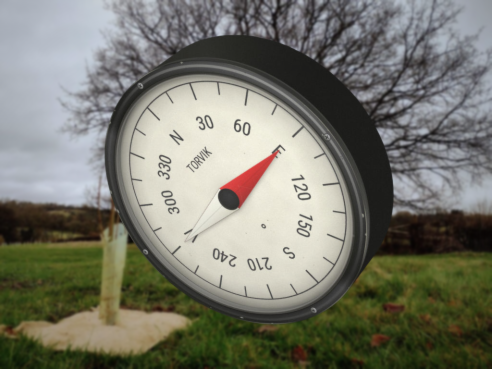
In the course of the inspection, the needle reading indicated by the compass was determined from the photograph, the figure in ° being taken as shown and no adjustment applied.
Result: 90 °
